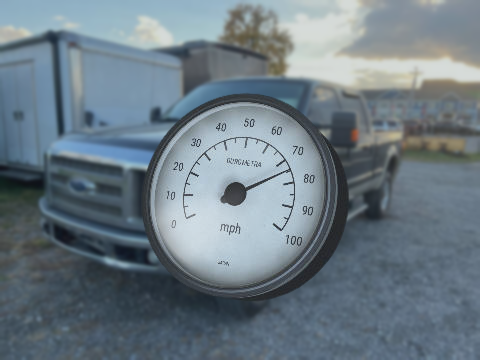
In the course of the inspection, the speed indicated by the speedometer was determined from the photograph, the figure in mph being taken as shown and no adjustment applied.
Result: 75 mph
